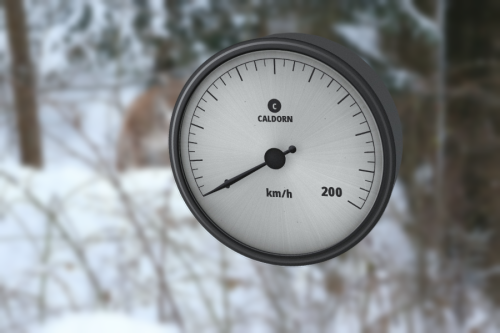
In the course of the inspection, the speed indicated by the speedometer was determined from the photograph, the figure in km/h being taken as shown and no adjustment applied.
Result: 0 km/h
